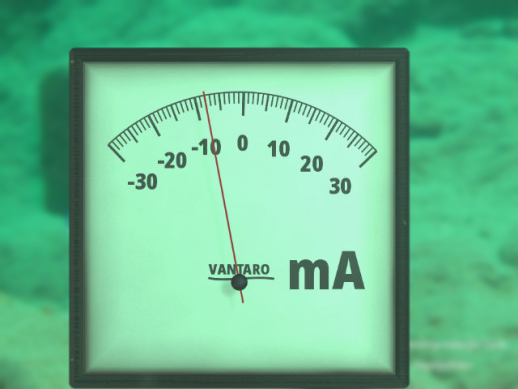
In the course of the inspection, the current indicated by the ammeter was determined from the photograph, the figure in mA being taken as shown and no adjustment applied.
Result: -8 mA
